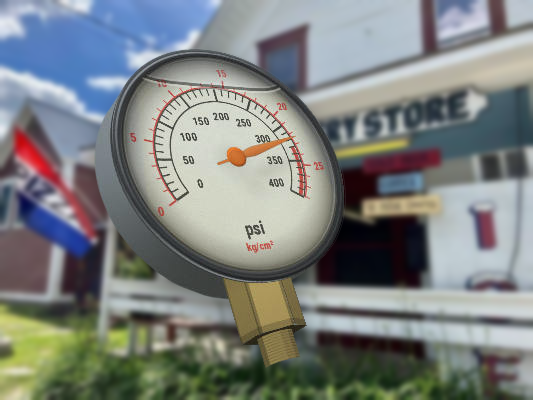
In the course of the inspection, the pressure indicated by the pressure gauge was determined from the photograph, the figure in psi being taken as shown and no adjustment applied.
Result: 320 psi
